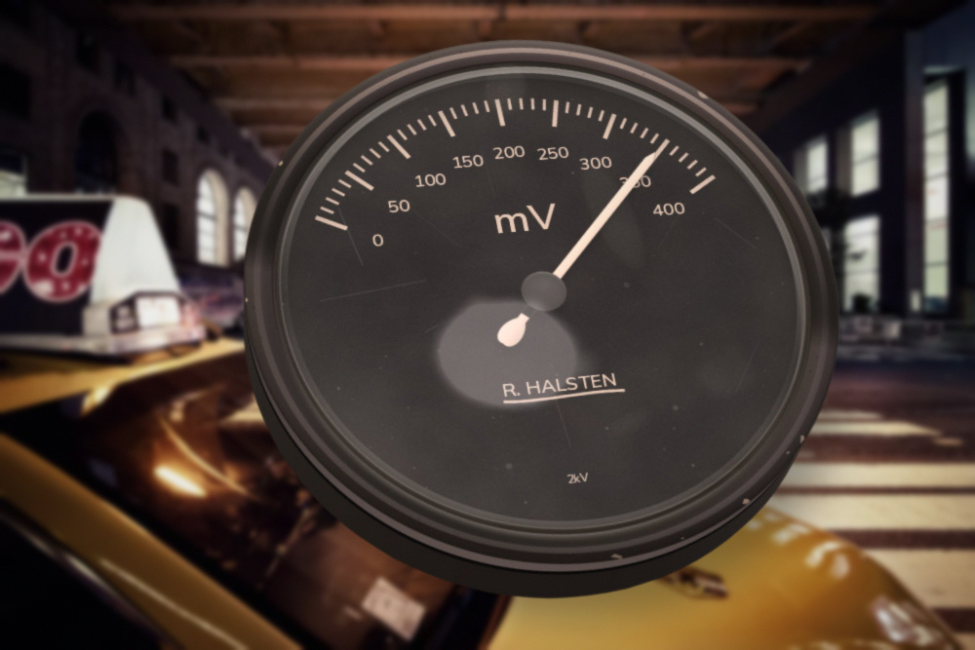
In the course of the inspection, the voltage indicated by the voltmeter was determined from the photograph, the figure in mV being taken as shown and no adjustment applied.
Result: 350 mV
